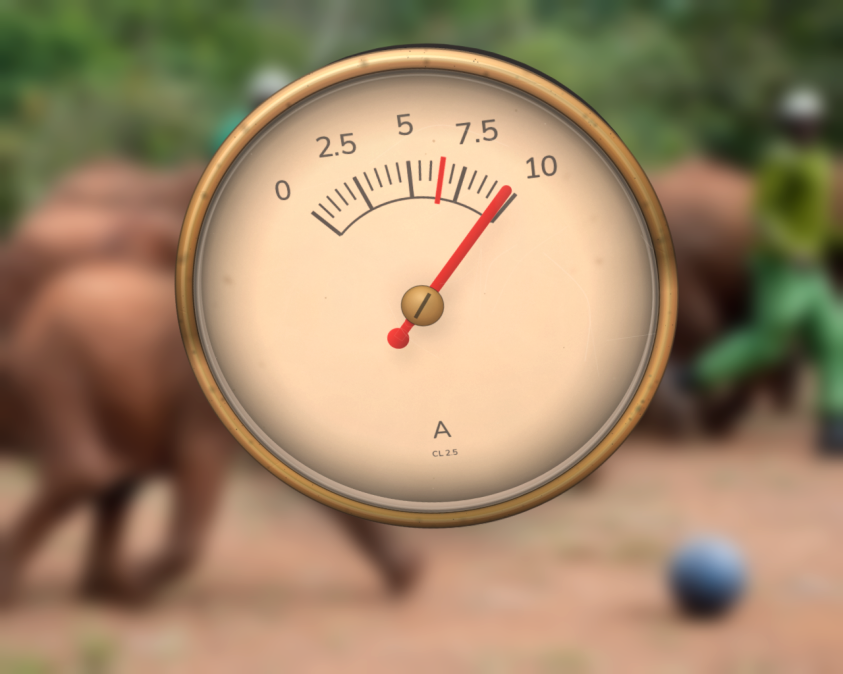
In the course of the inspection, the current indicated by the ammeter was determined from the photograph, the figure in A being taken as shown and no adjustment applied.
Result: 9.5 A
